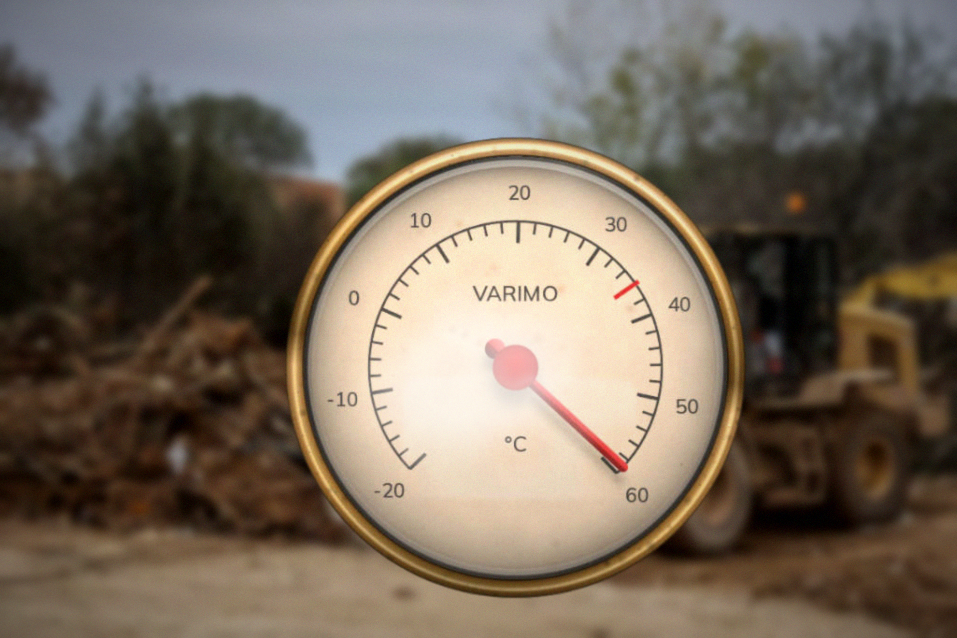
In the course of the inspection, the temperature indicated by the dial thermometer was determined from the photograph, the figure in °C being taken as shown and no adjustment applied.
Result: 59 °C
